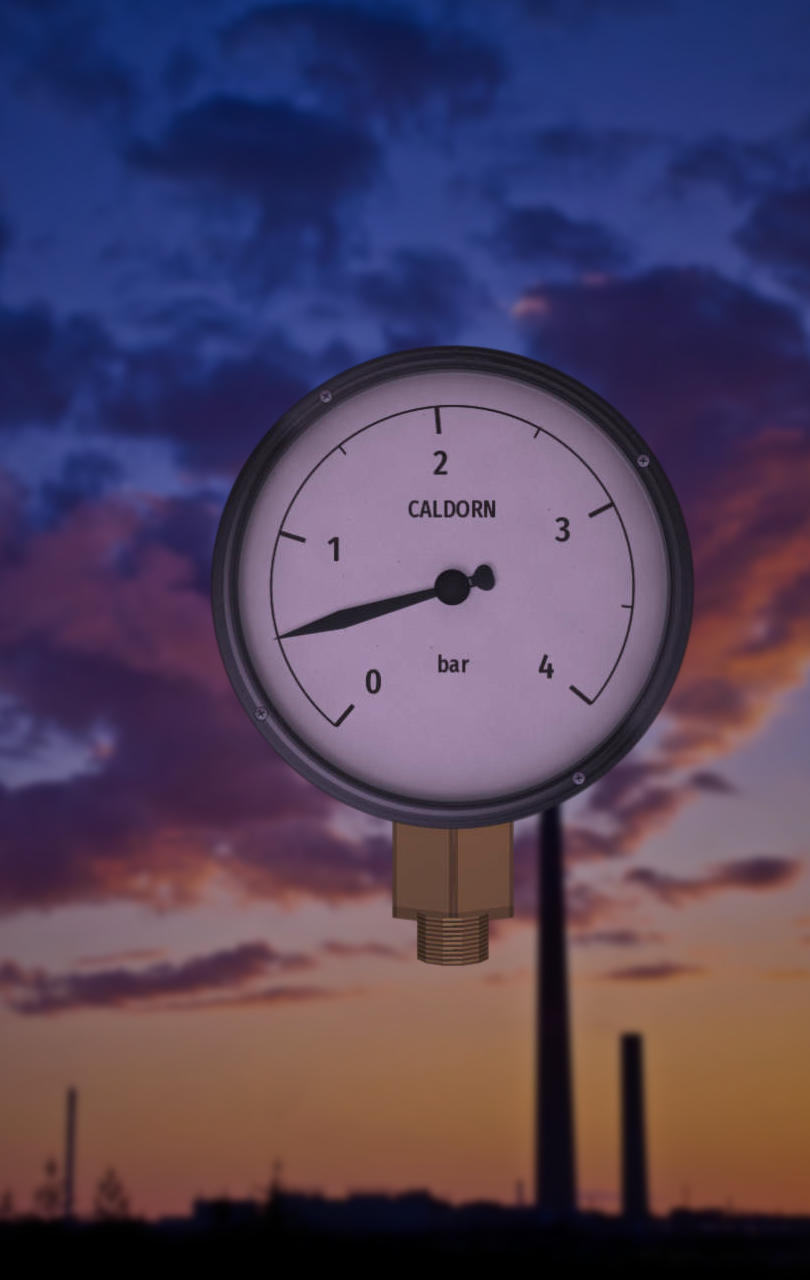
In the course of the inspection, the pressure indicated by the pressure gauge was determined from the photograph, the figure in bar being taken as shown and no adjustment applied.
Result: 0.5 bar
